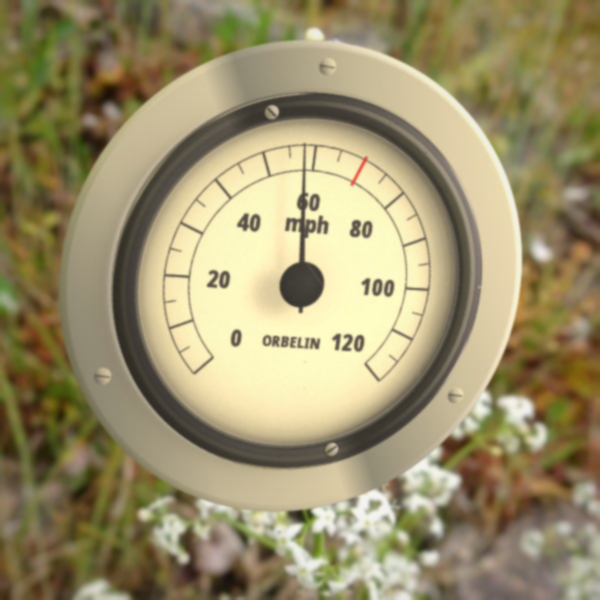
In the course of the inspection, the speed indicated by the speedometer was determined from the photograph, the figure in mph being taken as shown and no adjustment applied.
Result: 57.5 mph
